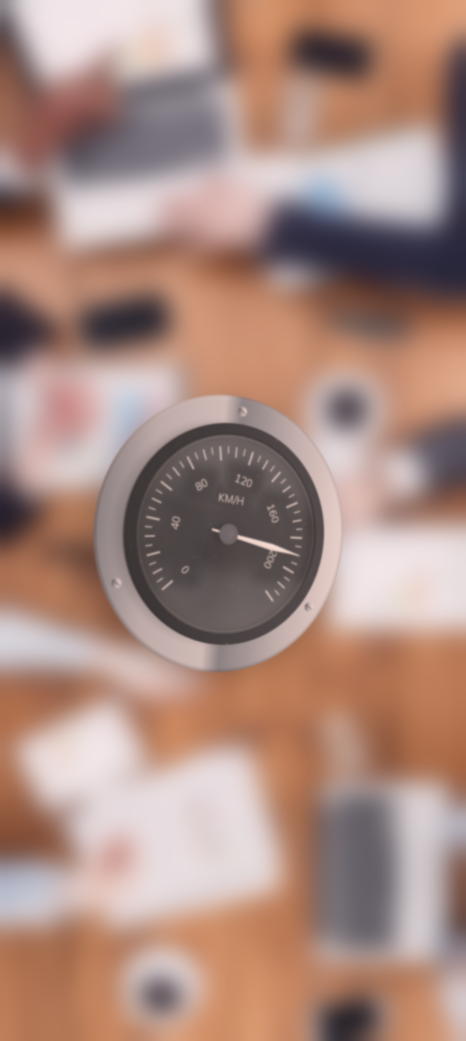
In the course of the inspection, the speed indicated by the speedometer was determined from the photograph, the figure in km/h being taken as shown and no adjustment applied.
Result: 190 km/h
